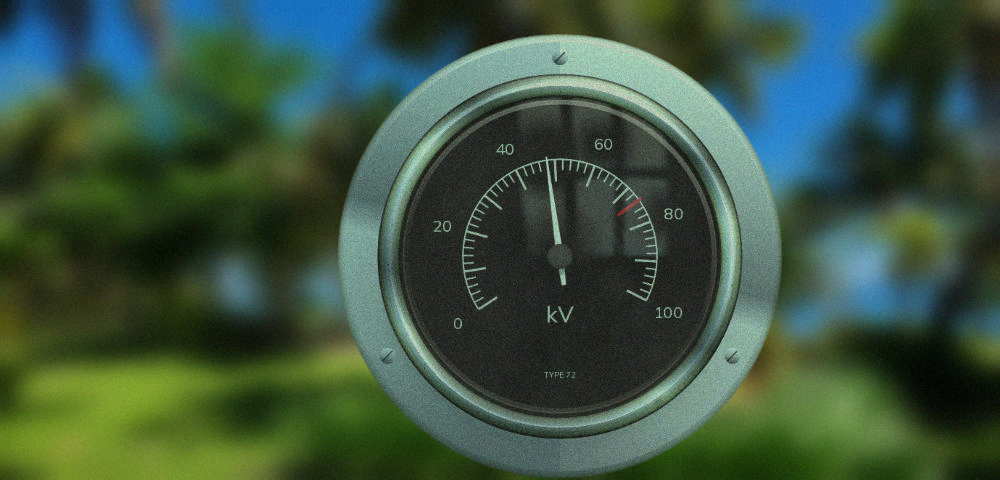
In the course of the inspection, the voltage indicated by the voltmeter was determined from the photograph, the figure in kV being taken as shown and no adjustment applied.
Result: 48 kV
